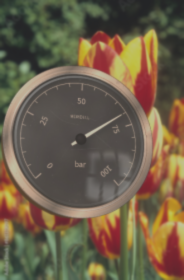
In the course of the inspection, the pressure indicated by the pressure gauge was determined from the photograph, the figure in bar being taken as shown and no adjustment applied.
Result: 70 bar
